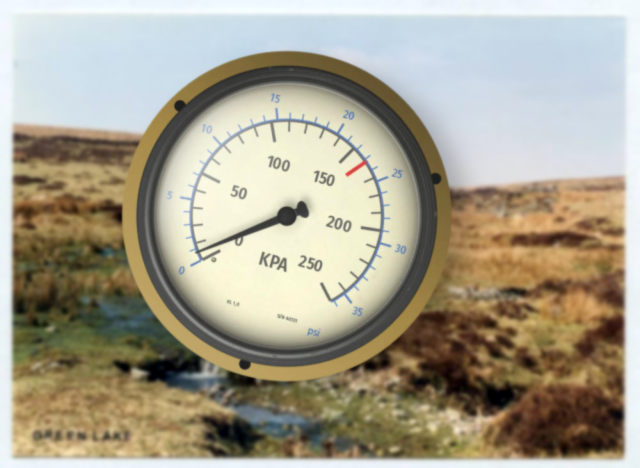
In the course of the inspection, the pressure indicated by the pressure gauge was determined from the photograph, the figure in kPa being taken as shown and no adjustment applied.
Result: 5 kPa
